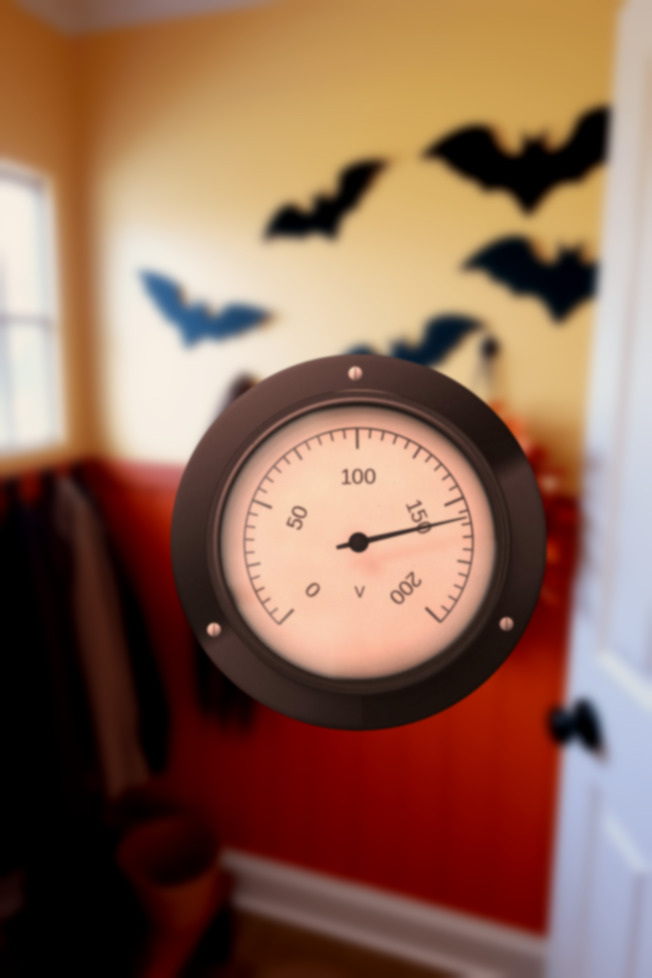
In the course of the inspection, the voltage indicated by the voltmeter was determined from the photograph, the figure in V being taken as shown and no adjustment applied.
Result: 157.5 V
